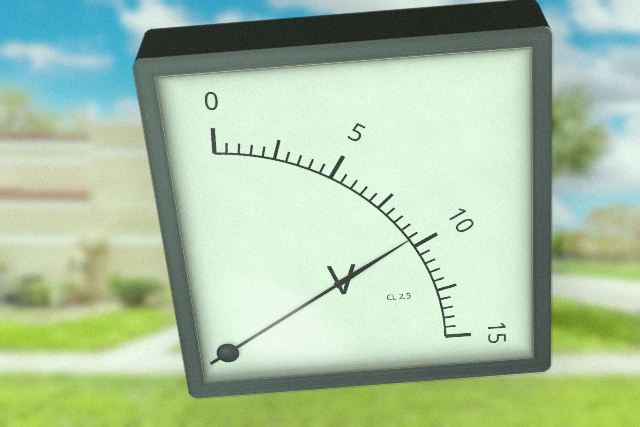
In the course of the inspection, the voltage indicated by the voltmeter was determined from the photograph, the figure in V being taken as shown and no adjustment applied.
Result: 9.5 V
